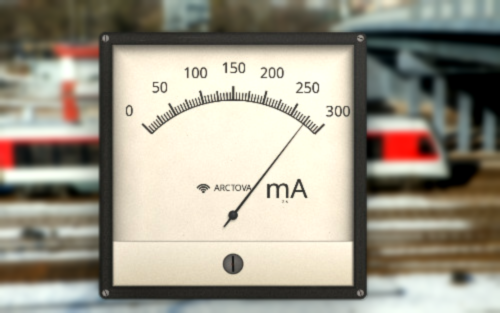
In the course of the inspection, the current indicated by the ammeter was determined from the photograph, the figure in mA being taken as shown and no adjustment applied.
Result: 275 mA
